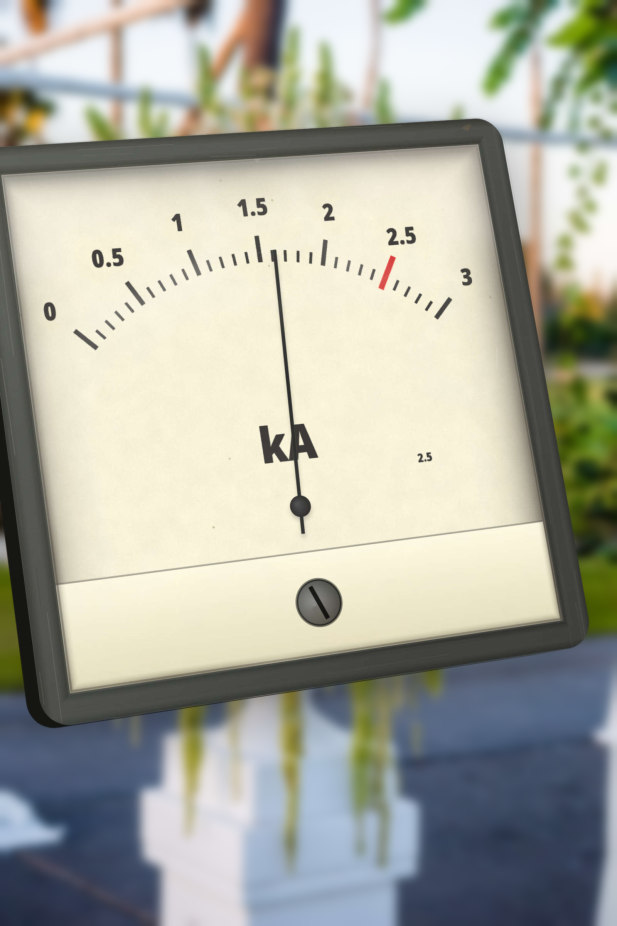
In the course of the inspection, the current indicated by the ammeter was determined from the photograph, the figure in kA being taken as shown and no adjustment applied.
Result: 1.6 kA
